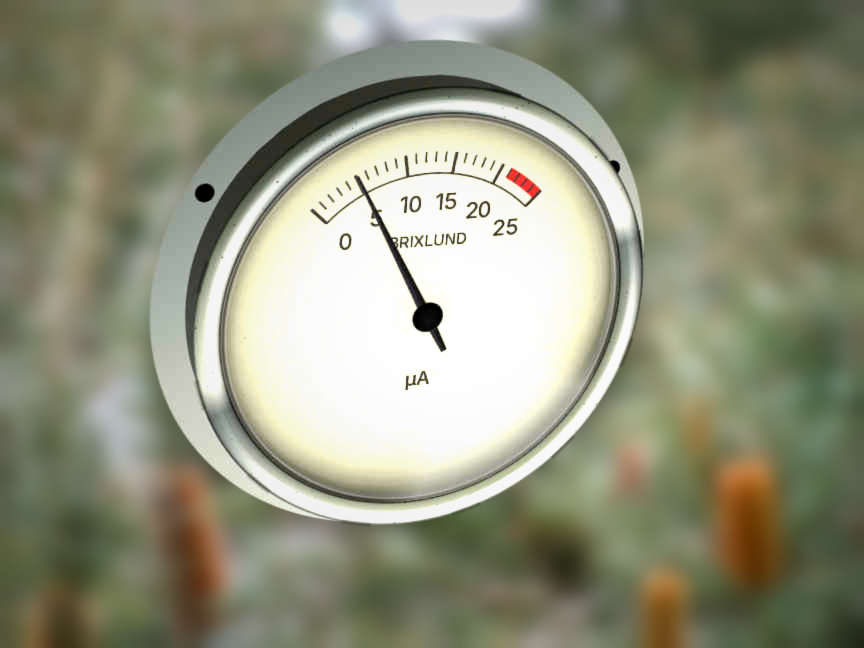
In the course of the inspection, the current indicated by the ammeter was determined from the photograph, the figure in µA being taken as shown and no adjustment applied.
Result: 5 µA
